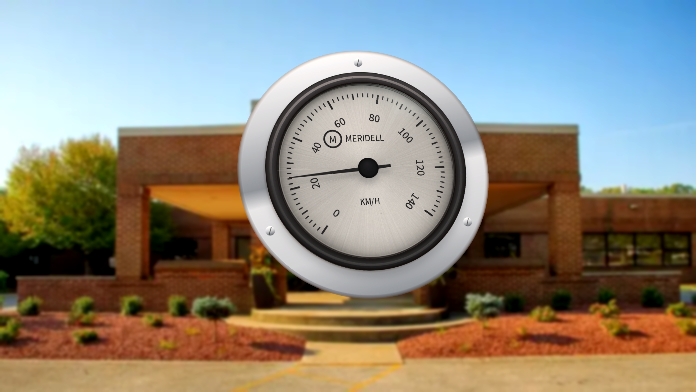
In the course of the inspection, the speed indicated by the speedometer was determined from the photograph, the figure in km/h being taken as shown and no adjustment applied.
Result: 24 km/h
